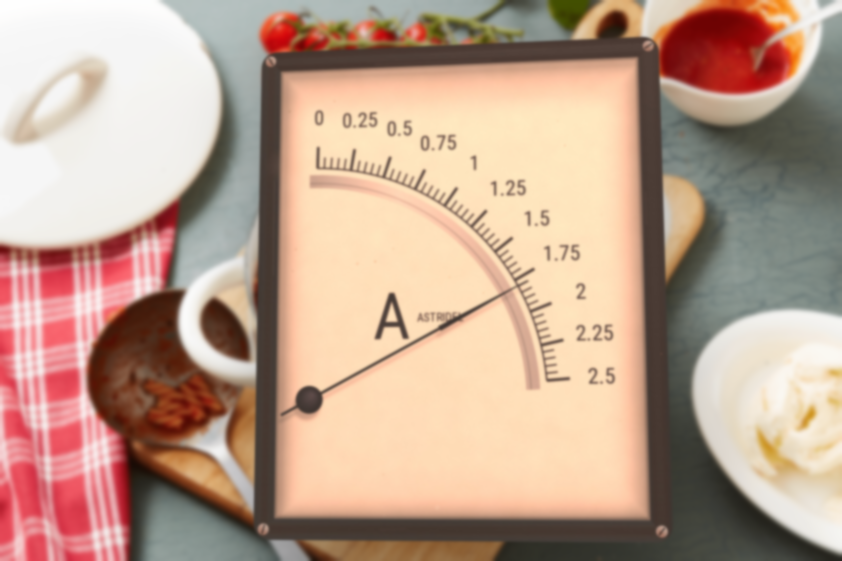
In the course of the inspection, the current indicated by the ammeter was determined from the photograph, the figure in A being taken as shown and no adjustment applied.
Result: 1.8 A
